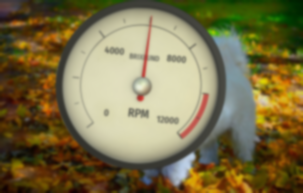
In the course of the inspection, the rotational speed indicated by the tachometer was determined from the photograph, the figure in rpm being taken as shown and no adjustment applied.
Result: 6000 rpm
